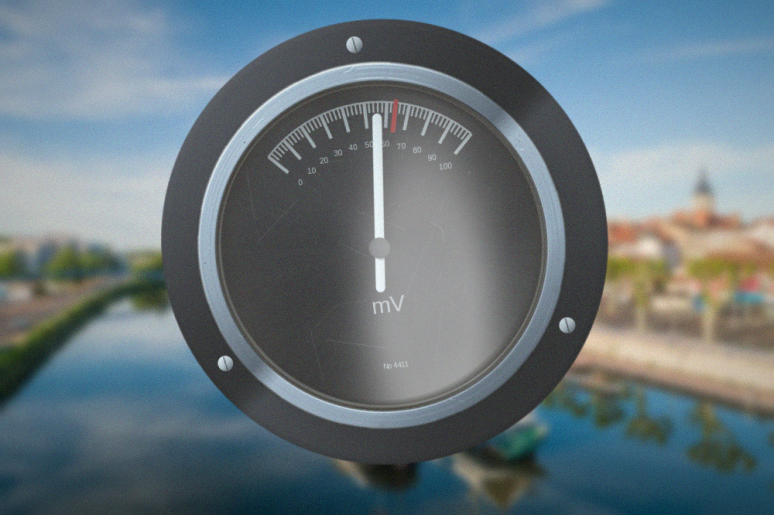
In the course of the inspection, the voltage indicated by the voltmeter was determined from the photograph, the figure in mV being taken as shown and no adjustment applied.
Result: 56 mV
